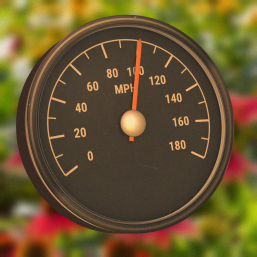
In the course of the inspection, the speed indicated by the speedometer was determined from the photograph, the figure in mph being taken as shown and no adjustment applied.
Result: 100 mph
